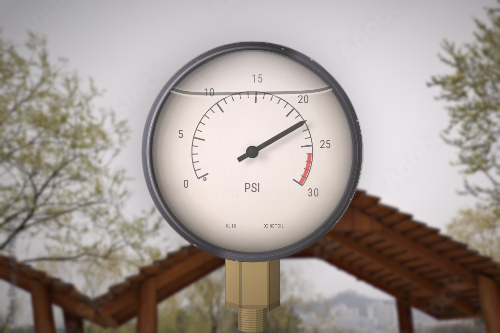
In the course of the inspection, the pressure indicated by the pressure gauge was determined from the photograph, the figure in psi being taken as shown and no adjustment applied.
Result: 22 psi
